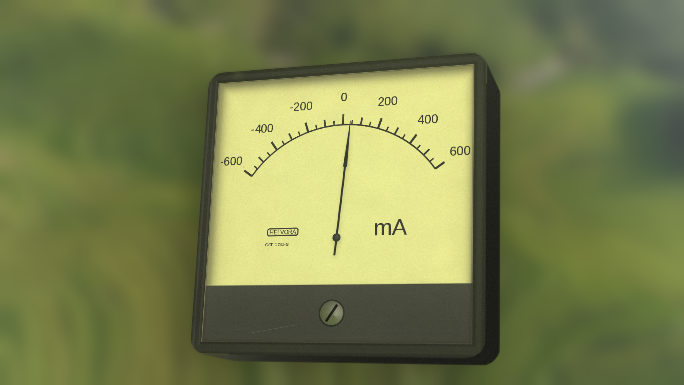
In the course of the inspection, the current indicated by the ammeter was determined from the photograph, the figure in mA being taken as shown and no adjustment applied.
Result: 50 mA
